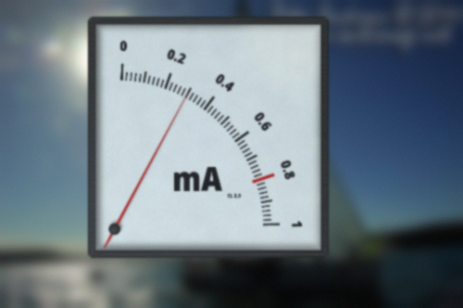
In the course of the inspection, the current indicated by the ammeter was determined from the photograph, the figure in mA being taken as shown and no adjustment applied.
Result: 0.3 mA
